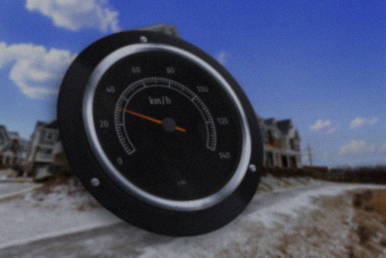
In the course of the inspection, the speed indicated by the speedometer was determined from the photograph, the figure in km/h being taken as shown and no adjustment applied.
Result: 30 km/h
